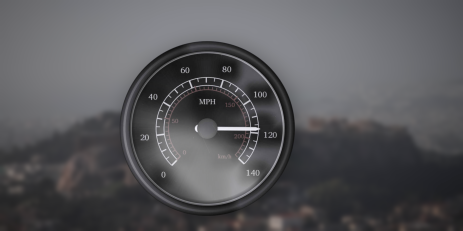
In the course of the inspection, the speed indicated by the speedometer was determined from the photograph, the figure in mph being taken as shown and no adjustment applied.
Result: 117.5 mph
